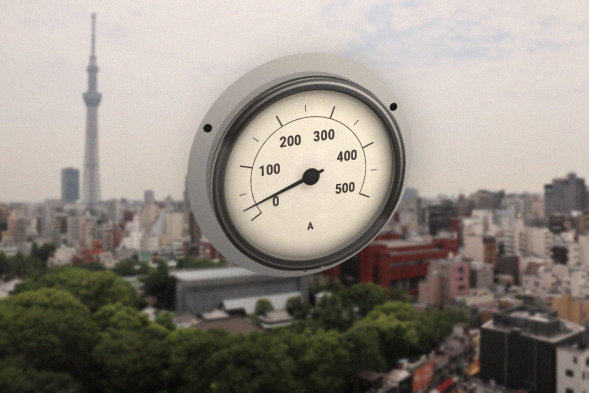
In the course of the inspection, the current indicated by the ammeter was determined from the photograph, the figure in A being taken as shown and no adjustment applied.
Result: 25 A
